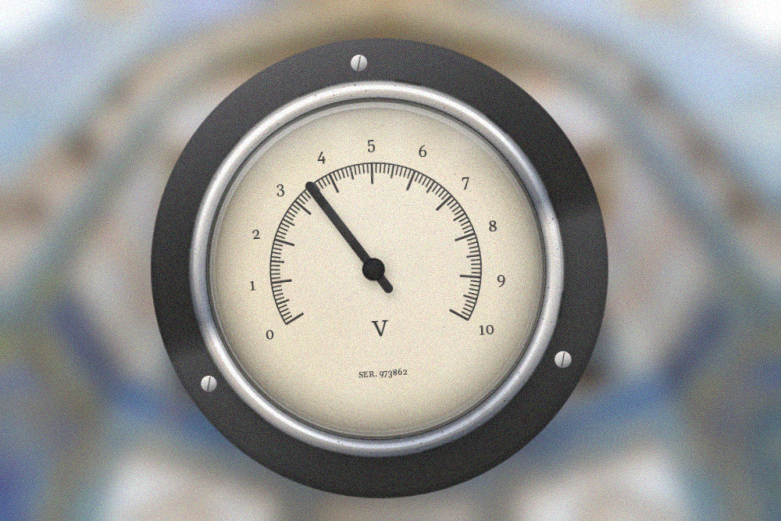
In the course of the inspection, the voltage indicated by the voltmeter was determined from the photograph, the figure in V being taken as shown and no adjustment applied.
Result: 3.5 V
